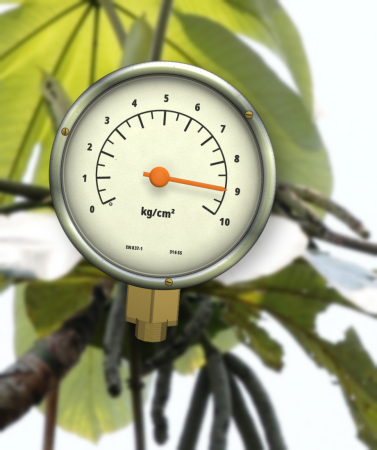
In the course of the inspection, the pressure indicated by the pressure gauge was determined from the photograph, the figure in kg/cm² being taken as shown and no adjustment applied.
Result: 9 kg/cm²
